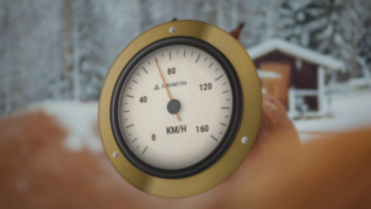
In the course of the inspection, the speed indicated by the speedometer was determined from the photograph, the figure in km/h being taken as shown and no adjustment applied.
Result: 70 km/h
